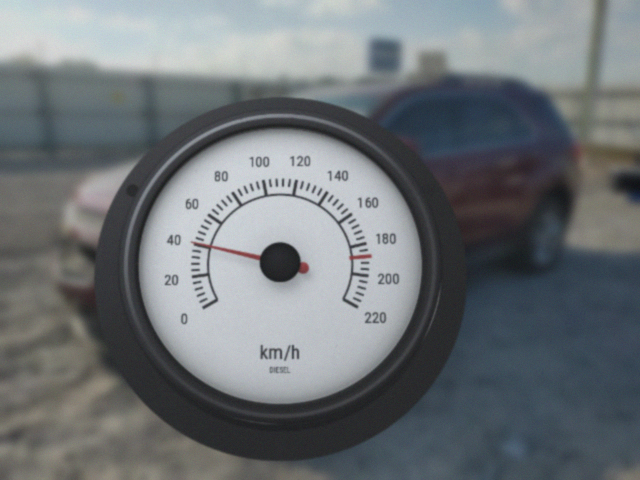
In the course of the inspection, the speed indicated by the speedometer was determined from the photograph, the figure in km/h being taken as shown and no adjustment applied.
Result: 40 km/h
